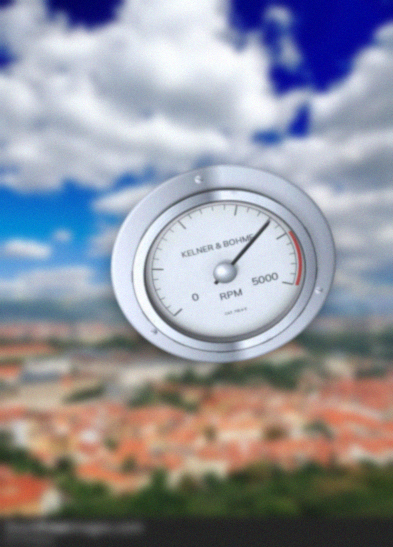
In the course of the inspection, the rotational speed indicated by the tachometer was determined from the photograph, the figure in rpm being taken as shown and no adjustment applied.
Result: 3600 rpm
